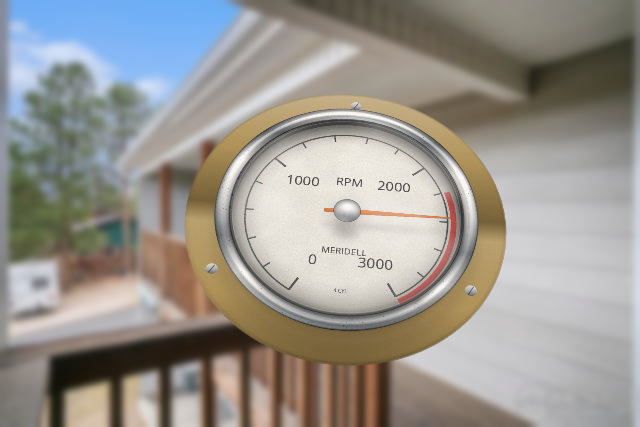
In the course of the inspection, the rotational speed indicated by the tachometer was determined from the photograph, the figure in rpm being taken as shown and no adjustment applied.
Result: 2400 rpm
